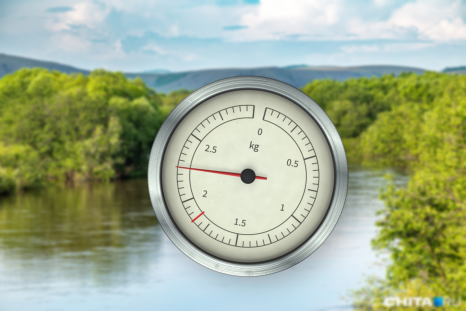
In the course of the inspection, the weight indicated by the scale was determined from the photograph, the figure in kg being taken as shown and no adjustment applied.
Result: 2.25 kg
